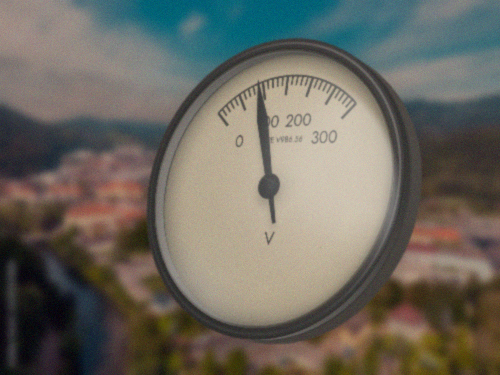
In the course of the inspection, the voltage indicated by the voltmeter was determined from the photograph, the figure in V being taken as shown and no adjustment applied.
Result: 100 V
